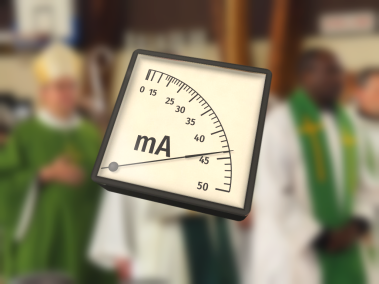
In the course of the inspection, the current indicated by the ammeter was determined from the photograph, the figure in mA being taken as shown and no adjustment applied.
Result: 44 mA
